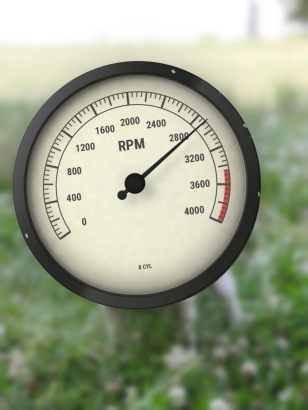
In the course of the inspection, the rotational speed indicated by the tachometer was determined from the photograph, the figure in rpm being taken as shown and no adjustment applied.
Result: 2900 rpm
